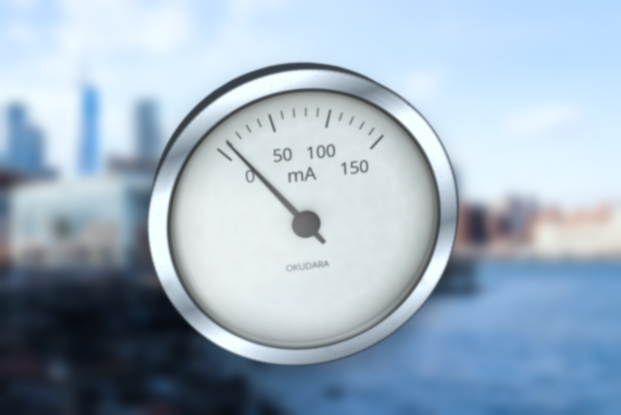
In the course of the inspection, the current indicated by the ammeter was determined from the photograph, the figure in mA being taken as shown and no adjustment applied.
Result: 10 mA
